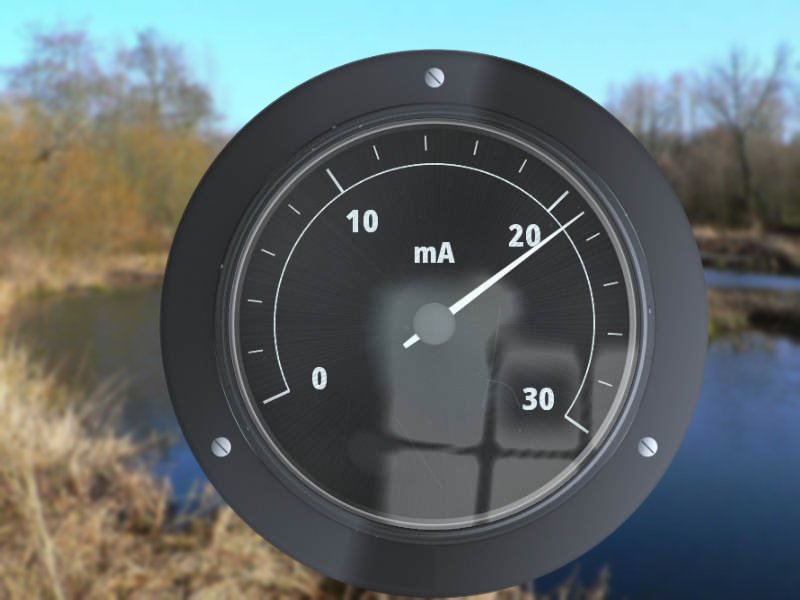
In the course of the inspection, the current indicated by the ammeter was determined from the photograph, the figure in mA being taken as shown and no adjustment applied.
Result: 21 mA
